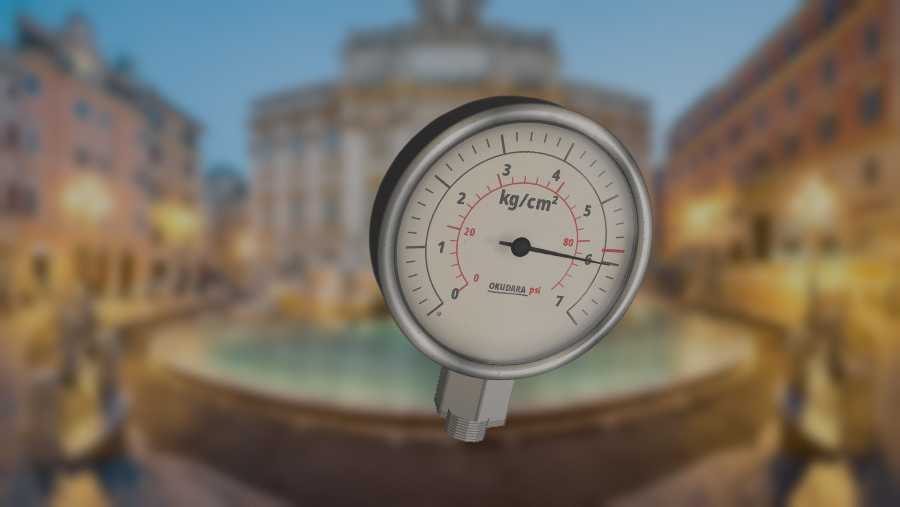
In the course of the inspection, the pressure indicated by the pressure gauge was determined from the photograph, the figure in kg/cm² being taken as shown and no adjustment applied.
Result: 6 kg/cm²
